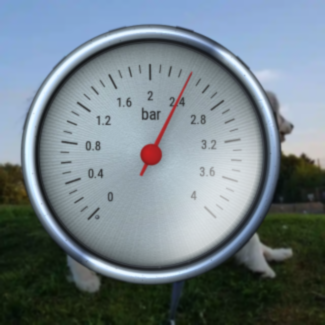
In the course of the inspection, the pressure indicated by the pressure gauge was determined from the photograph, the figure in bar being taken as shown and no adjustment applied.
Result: 2.4 bar
